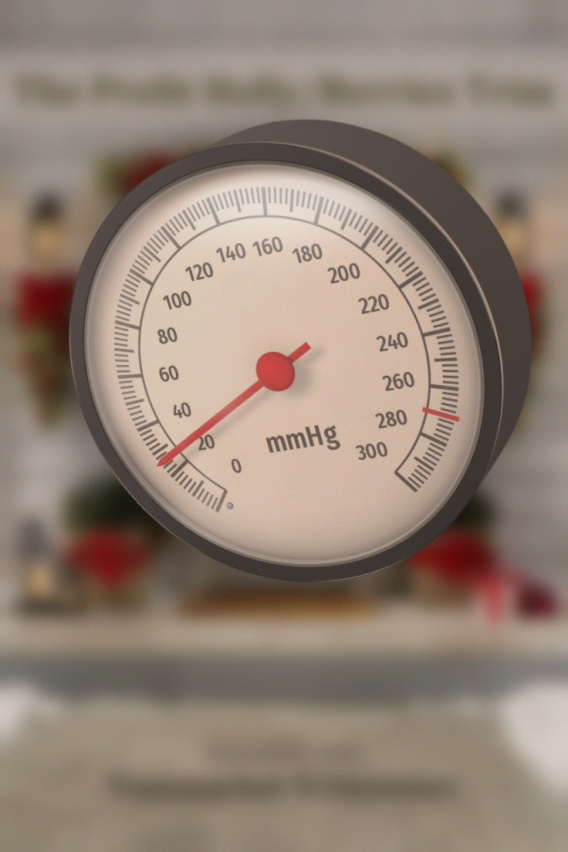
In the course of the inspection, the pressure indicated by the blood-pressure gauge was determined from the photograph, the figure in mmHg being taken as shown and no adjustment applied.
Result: 26 mmHg
